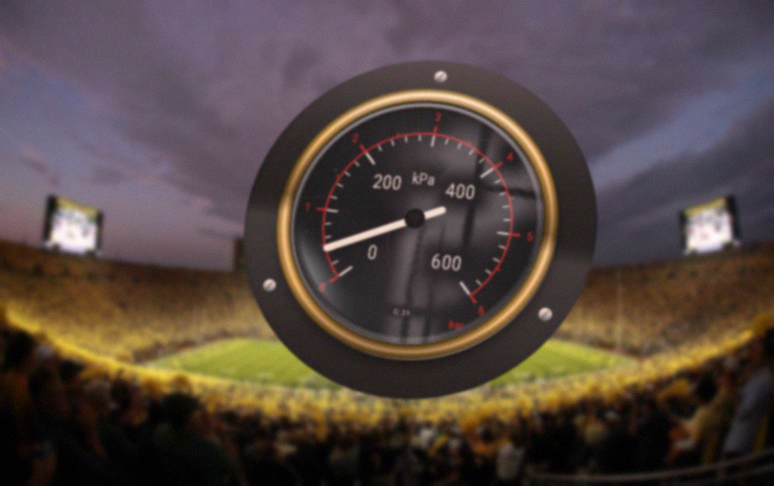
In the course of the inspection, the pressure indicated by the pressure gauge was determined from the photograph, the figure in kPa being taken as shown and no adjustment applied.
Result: 40 kPa
